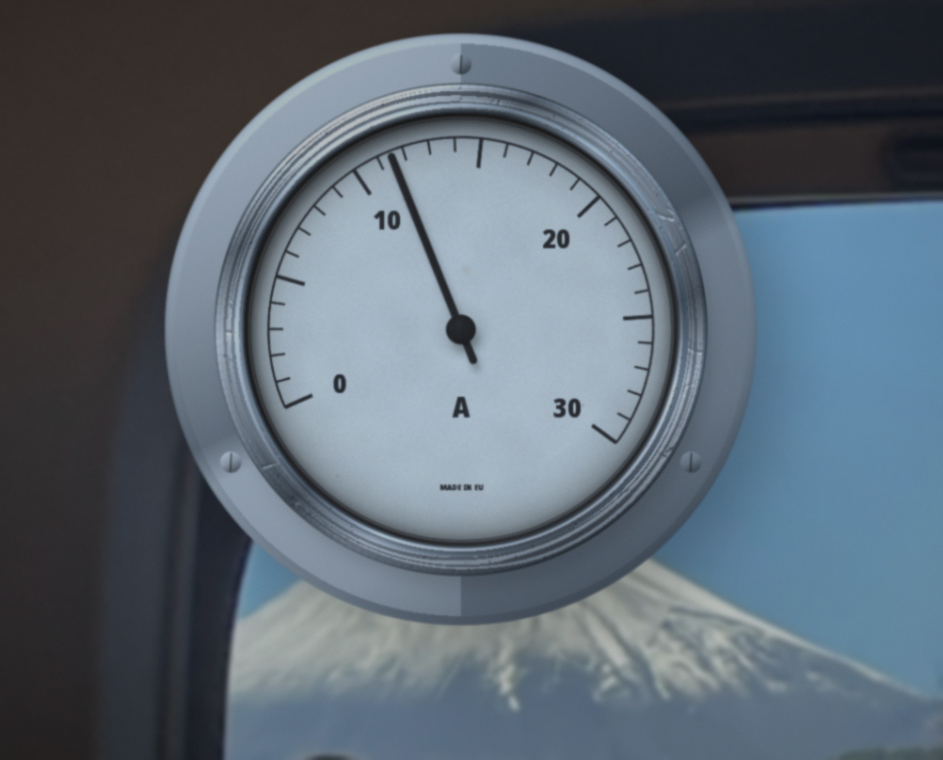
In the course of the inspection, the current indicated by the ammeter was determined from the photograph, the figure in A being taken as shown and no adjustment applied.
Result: 11.5 A
